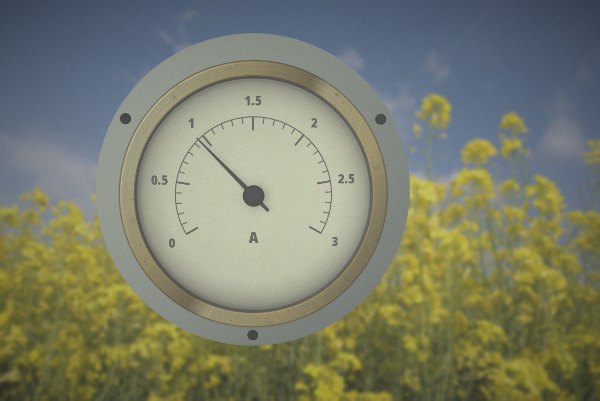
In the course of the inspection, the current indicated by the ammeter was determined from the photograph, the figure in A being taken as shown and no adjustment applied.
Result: 0.95 A
